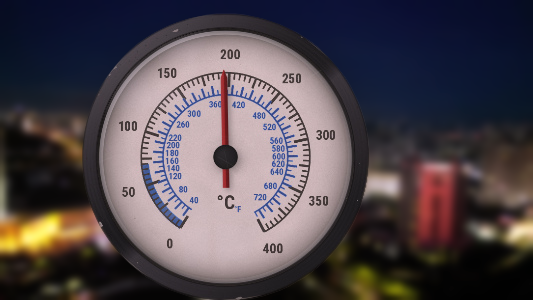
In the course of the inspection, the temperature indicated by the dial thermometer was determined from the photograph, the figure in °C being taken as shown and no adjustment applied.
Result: 195 °C
